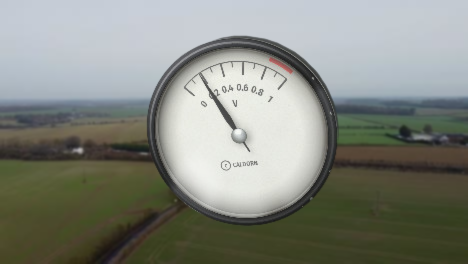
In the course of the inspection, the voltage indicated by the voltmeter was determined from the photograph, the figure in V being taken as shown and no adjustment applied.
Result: 0.2 V
